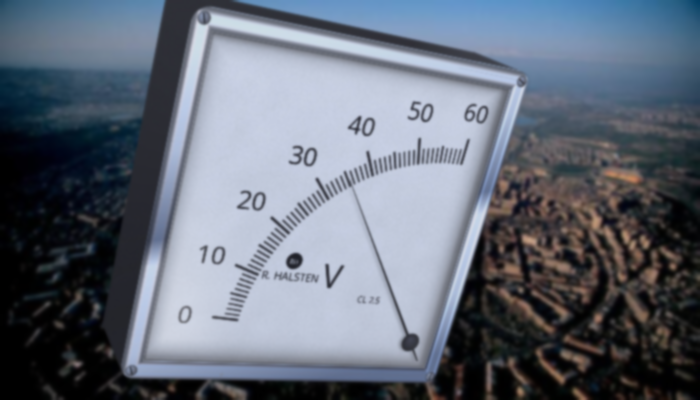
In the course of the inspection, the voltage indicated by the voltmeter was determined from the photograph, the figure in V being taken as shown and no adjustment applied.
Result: 35 V
